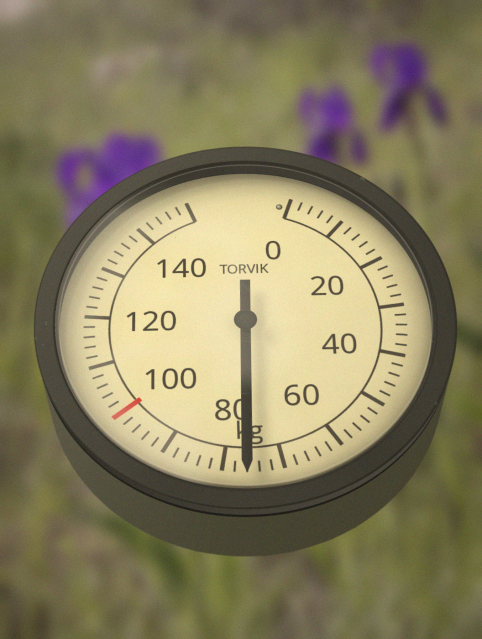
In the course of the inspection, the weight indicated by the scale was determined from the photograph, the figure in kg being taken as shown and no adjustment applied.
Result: 76 kg
